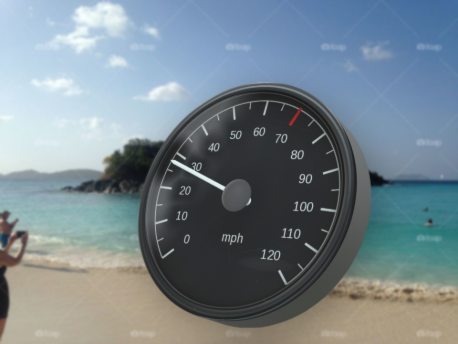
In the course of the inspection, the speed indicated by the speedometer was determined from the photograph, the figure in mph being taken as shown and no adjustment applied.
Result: 27.5 mph
